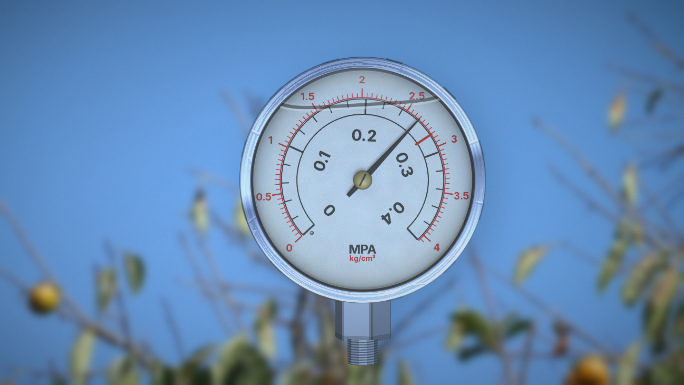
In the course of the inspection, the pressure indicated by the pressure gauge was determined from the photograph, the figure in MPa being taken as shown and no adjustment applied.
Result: 0.26 MPa
